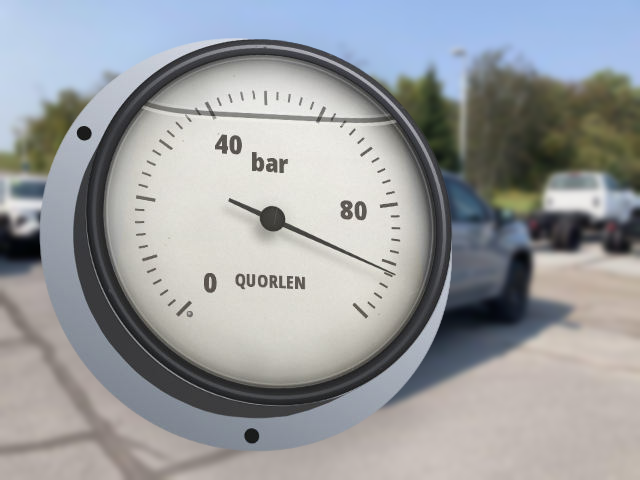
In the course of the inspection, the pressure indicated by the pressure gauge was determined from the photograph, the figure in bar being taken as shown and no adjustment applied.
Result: 92 bar
